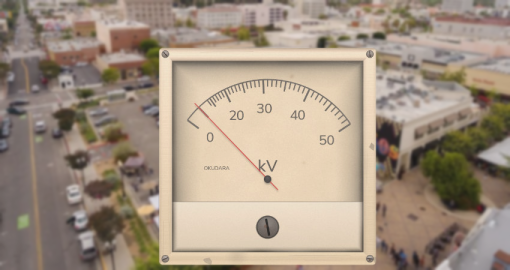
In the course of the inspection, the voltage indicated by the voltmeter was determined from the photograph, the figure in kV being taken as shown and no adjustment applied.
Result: 10 kV
